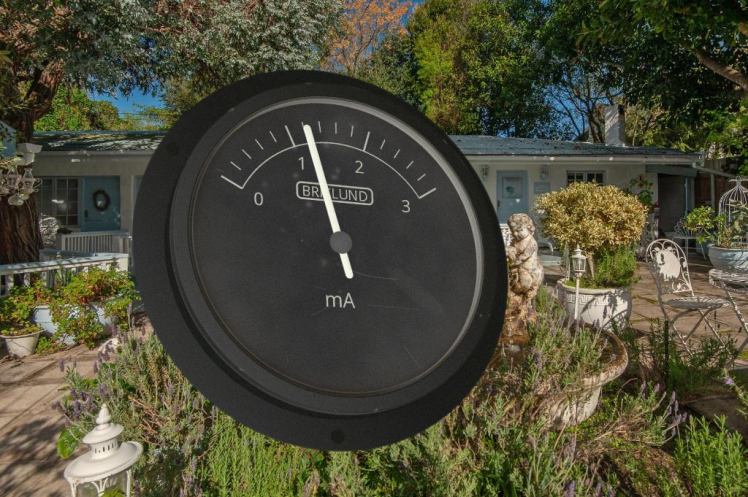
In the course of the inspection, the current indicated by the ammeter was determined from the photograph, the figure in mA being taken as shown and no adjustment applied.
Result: 1.2 mA
